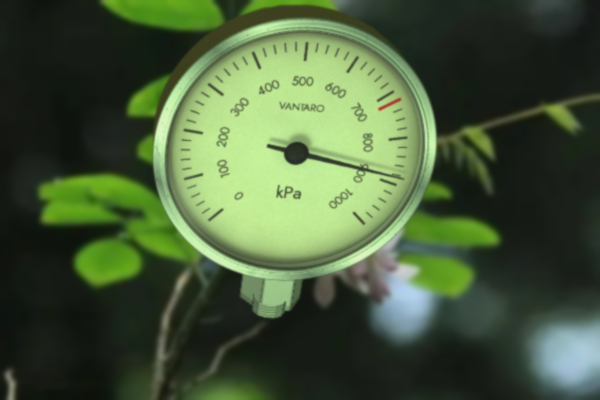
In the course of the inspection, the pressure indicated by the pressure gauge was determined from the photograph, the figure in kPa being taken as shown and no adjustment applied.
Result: 880 kPa
